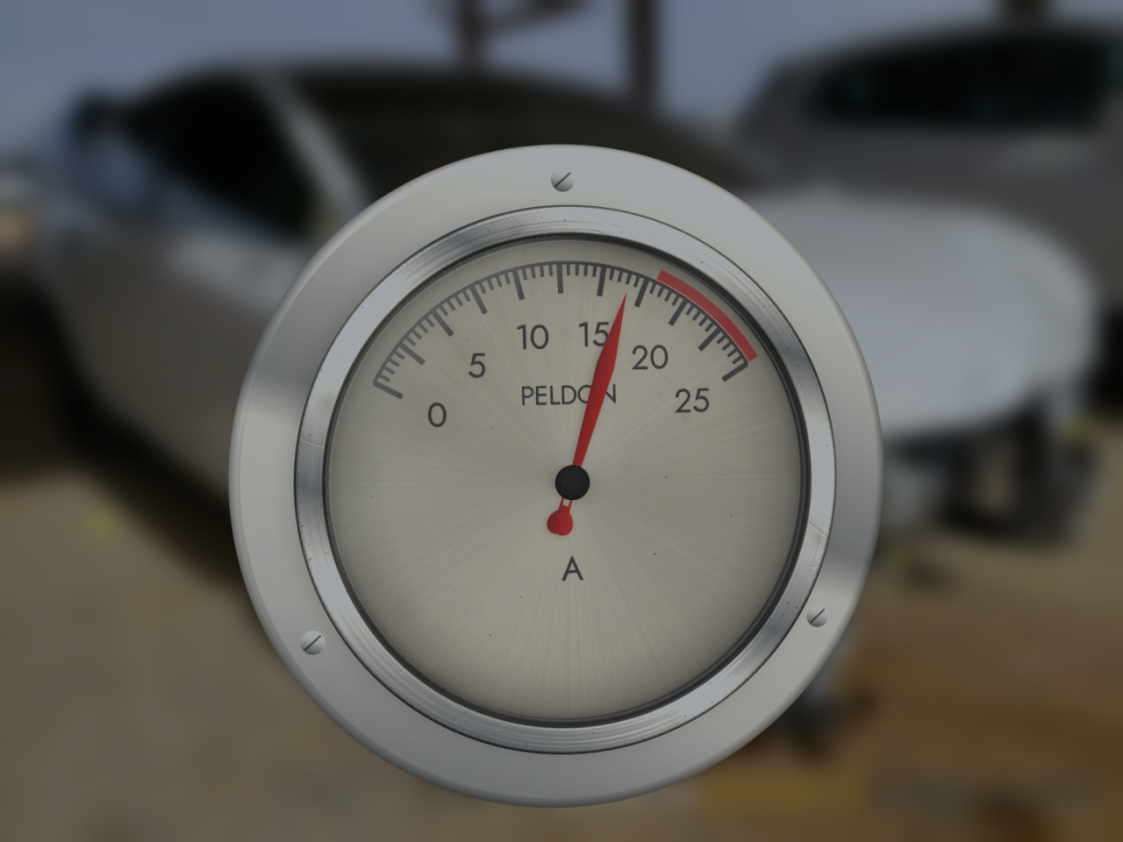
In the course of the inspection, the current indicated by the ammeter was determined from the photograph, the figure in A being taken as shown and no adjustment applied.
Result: 16.5 A
